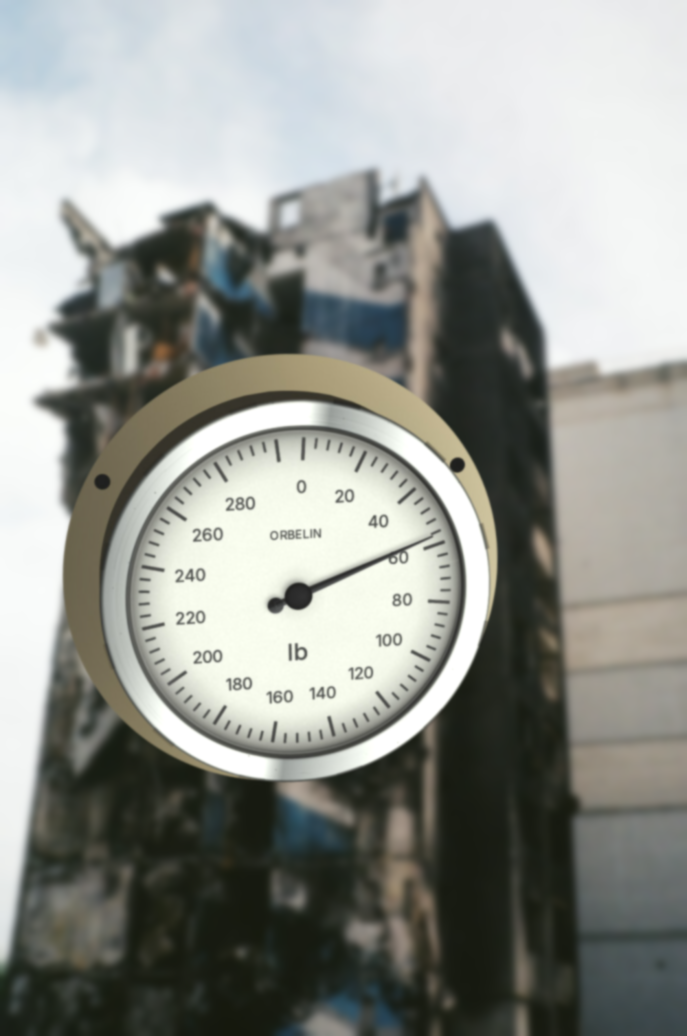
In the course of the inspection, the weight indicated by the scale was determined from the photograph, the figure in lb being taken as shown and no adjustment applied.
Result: 56 lb
